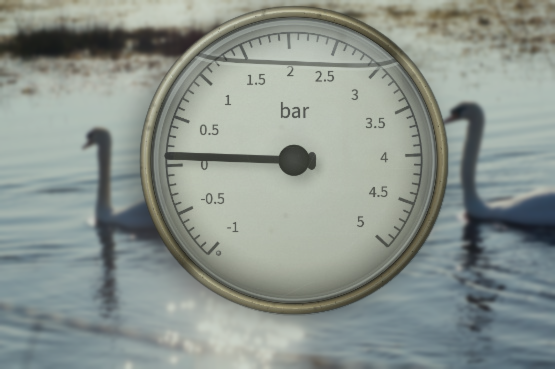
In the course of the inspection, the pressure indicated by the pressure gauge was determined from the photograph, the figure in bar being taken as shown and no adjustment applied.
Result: 0.1 bar
